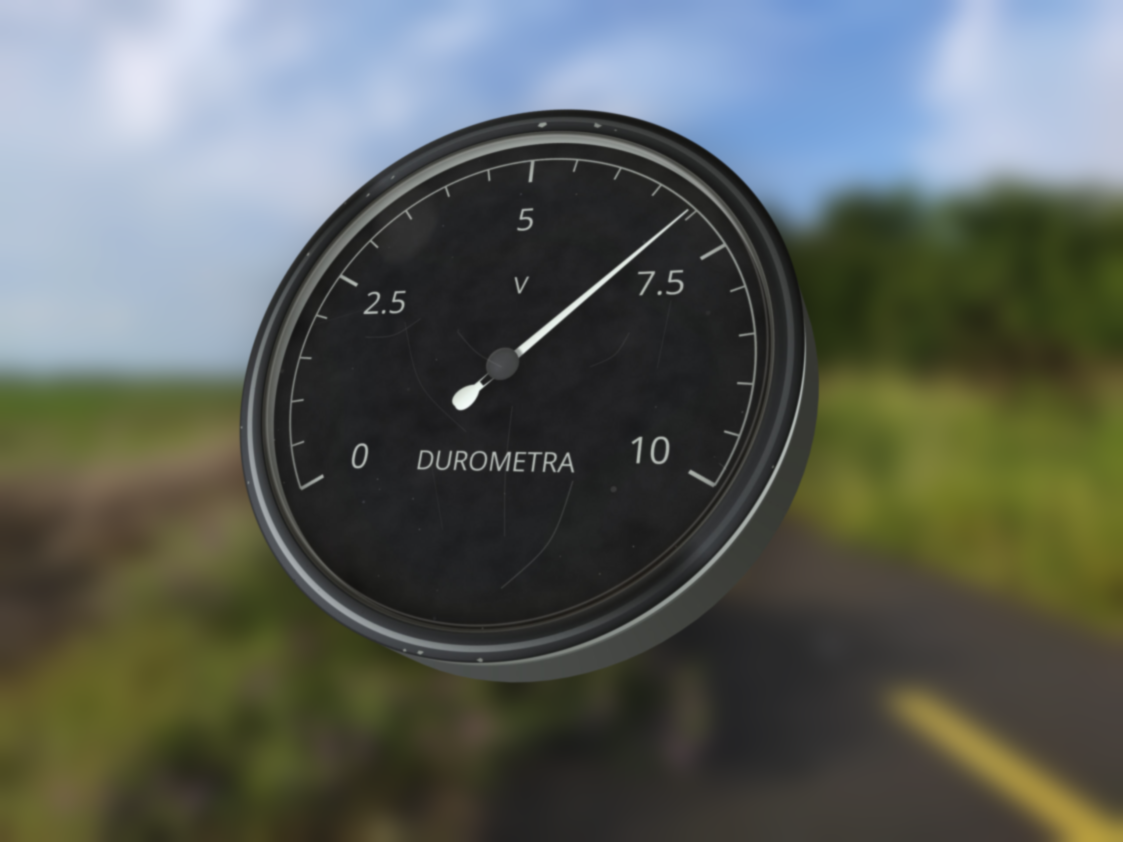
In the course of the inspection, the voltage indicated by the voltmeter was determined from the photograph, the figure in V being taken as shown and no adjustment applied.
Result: 7 V
